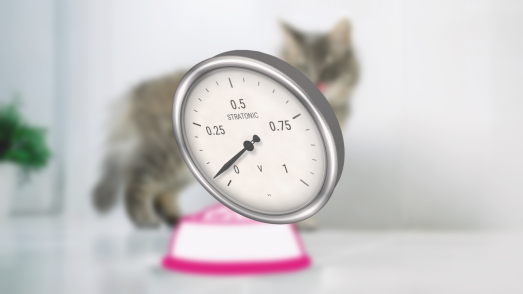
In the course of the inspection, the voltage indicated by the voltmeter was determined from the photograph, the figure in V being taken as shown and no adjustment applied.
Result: 0.05 V
